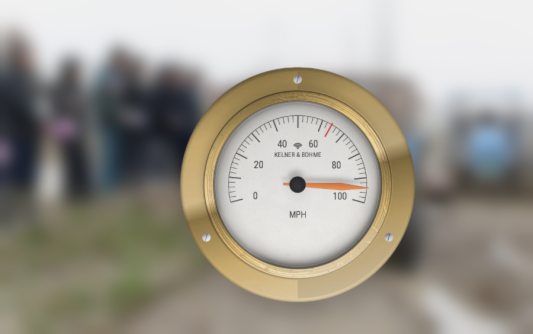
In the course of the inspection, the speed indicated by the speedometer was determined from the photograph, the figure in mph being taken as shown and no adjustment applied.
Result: 94 mph
